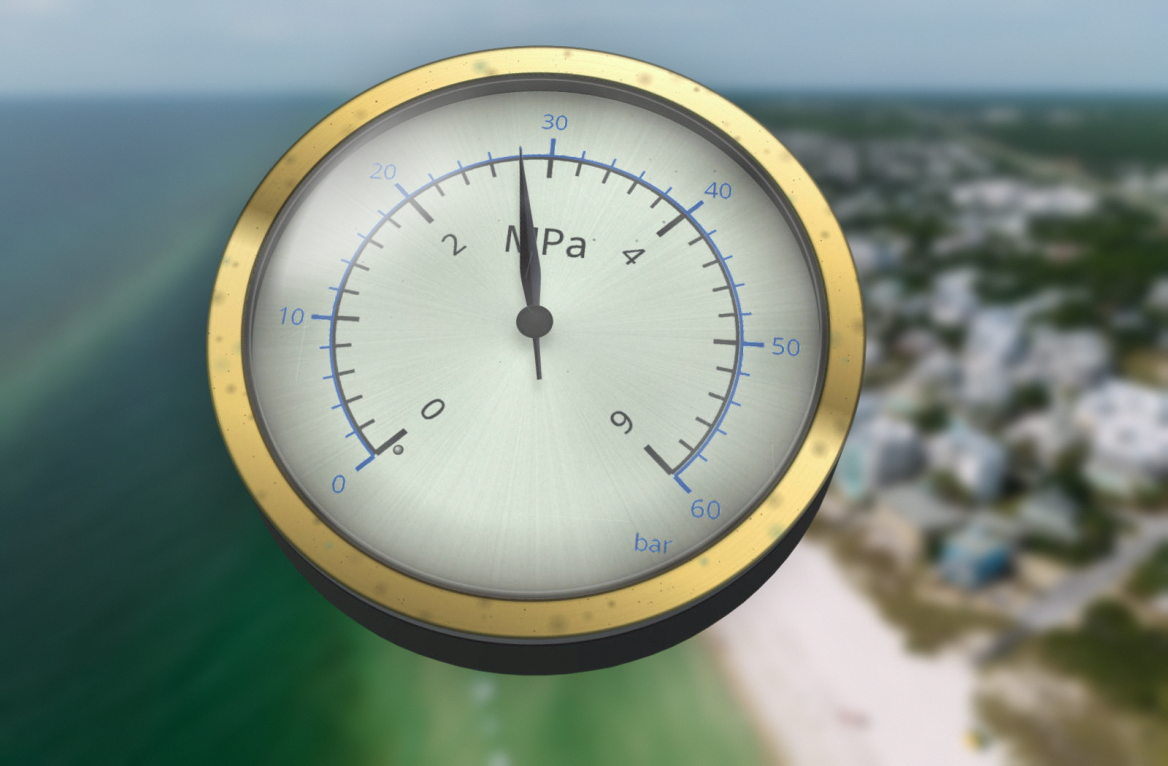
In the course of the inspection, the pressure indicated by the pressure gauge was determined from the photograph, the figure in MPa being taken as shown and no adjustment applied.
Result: 2.8 MPa
